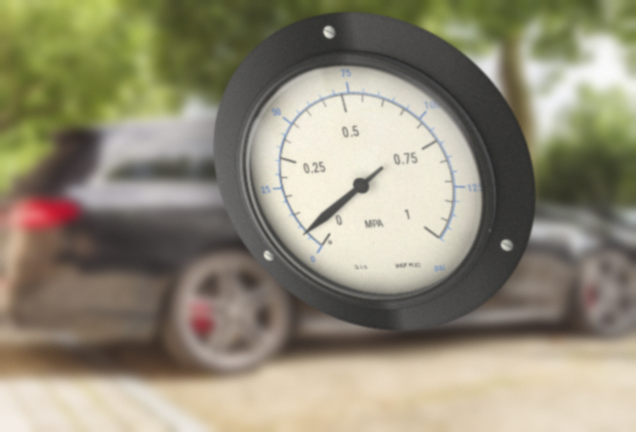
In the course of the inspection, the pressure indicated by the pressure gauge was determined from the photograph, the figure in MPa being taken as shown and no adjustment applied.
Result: 0.05 MPa
